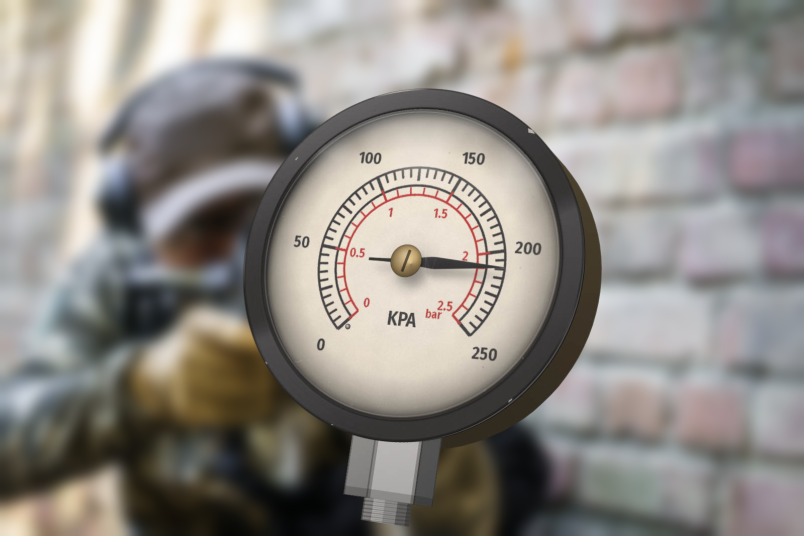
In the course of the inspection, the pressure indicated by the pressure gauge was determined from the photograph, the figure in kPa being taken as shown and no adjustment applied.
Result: 210 kPa
